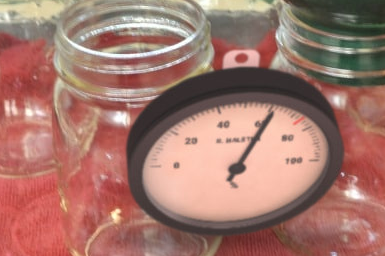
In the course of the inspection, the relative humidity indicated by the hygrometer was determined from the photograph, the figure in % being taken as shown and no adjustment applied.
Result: 60 %
